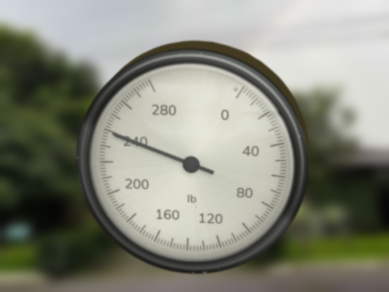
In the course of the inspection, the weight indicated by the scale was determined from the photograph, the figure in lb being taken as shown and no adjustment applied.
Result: 240 lb
